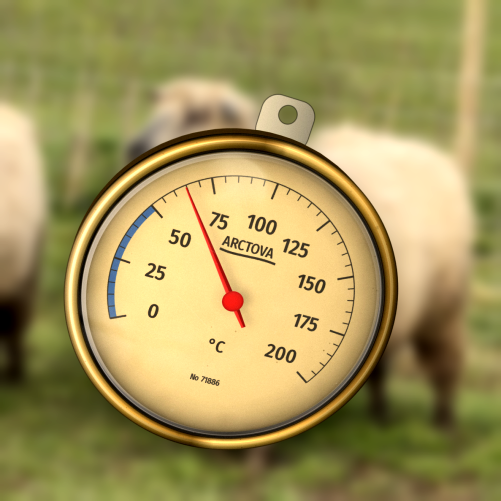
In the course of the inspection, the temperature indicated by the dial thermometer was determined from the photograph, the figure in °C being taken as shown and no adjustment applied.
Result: 65 °C
